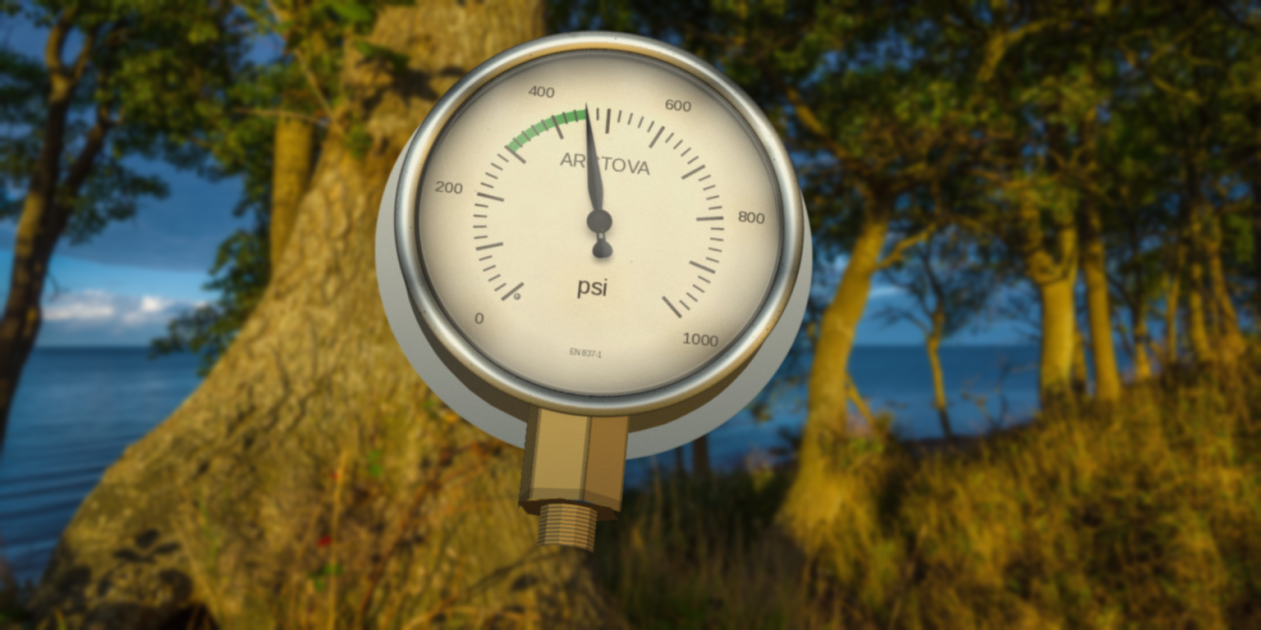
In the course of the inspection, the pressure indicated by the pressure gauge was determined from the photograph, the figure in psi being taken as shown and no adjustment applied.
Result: 460 psi
